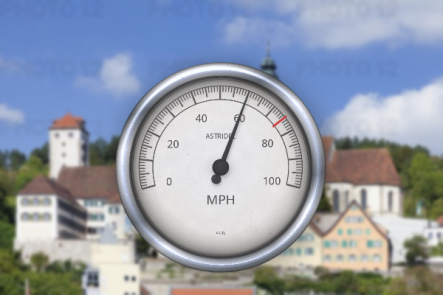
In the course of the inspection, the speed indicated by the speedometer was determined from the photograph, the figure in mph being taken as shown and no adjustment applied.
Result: 60 mph
